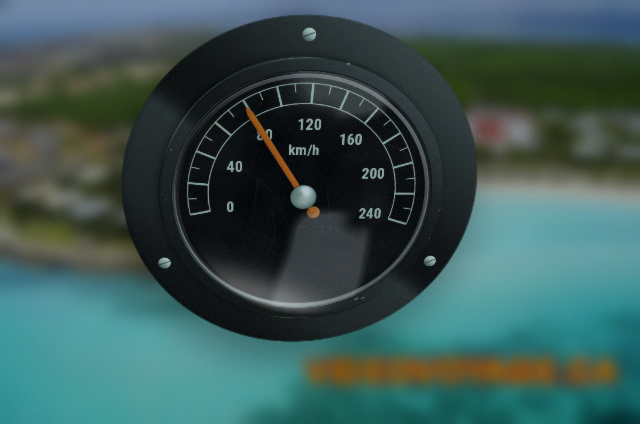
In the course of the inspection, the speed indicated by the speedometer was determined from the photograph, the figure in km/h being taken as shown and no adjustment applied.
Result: 80 km/h
